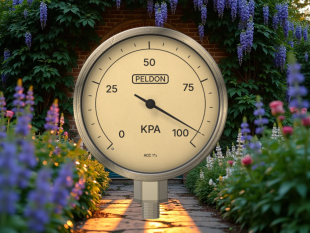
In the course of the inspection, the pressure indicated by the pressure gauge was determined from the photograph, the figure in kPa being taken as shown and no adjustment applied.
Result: 95 kPa
